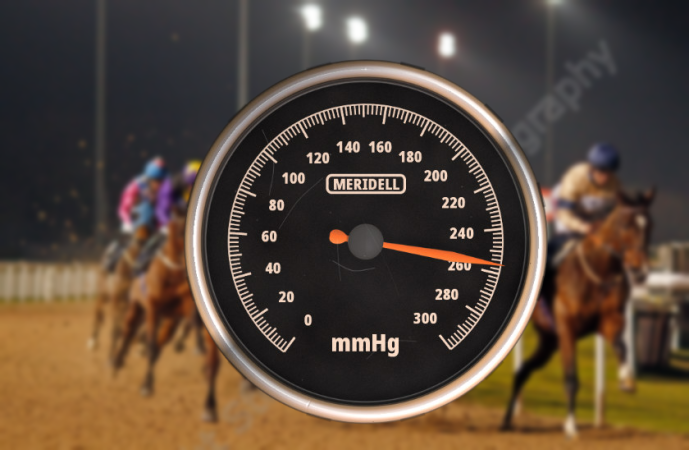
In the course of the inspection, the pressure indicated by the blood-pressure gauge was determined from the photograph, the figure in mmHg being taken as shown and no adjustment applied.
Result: 256 mmHg
